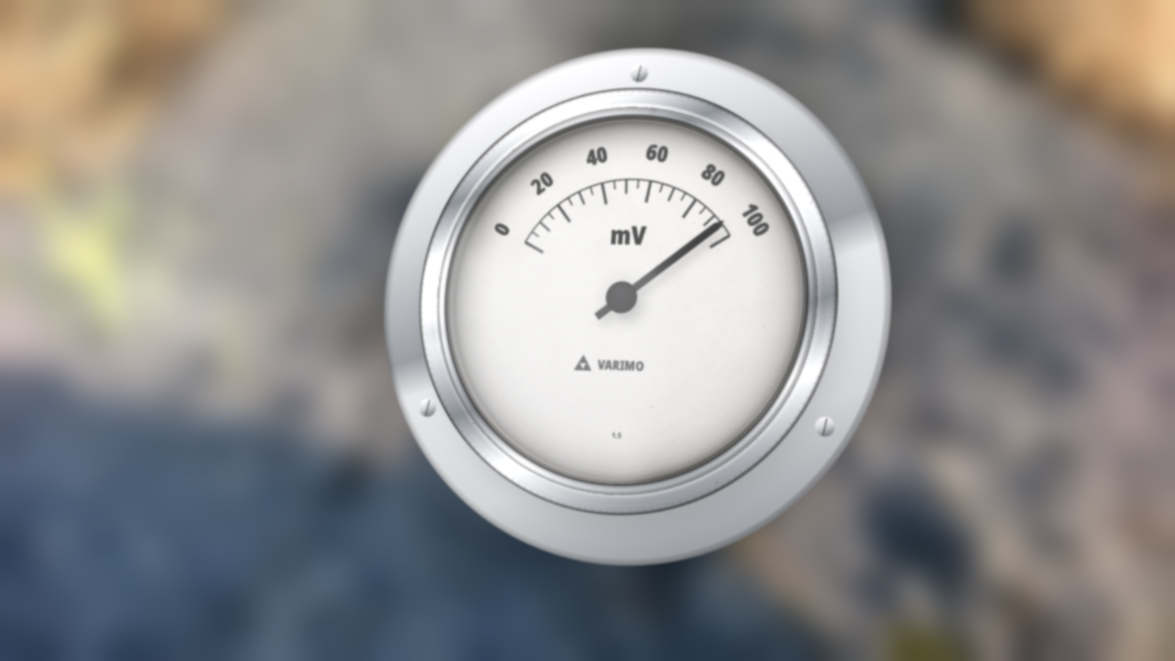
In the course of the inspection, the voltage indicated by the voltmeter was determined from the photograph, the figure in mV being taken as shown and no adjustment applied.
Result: 95 mV
